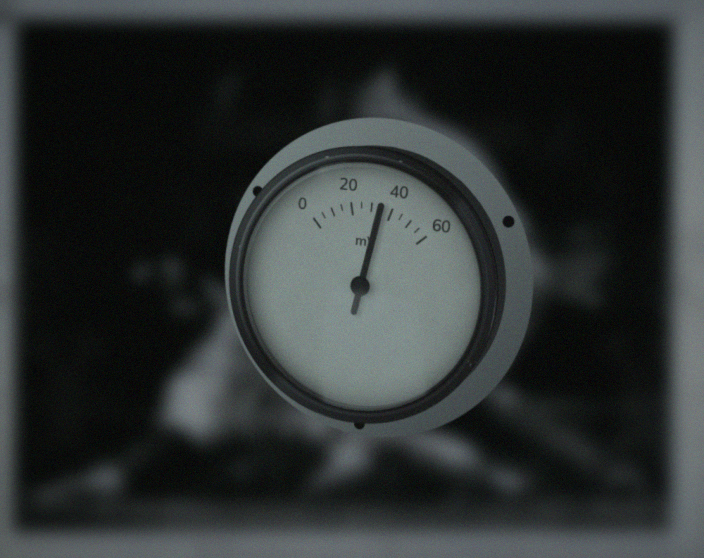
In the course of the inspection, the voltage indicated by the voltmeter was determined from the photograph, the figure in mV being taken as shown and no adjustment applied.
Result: 35 mV
